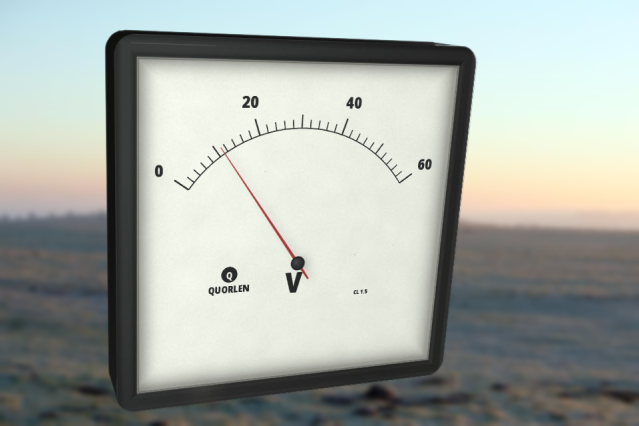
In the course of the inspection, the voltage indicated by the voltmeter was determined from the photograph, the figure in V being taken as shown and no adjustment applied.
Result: 11 V
